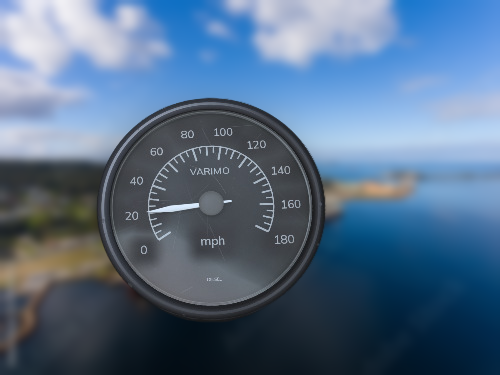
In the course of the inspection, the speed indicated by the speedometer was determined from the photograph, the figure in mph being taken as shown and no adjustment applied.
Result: 20 mph
